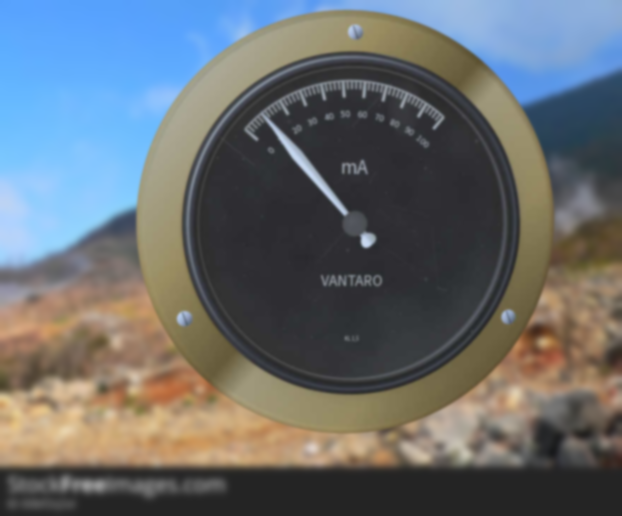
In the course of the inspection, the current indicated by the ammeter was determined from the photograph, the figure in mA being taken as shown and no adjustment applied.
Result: 10 mA
